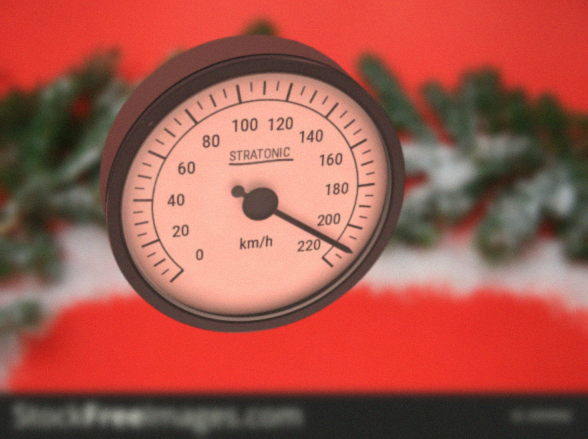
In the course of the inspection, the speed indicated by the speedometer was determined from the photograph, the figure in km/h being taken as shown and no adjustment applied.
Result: 210 km/h
